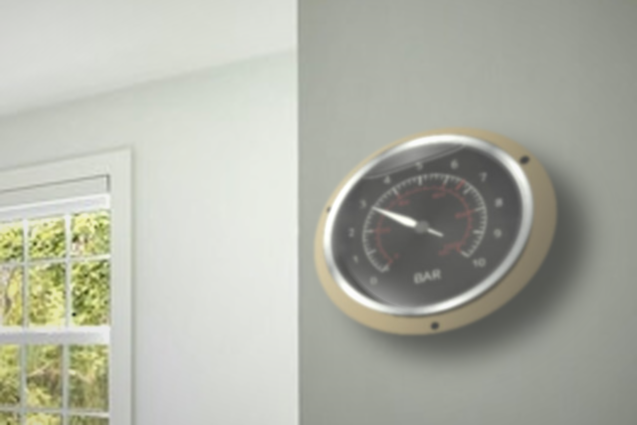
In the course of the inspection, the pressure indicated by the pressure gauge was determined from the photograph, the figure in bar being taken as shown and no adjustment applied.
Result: 3 bar
